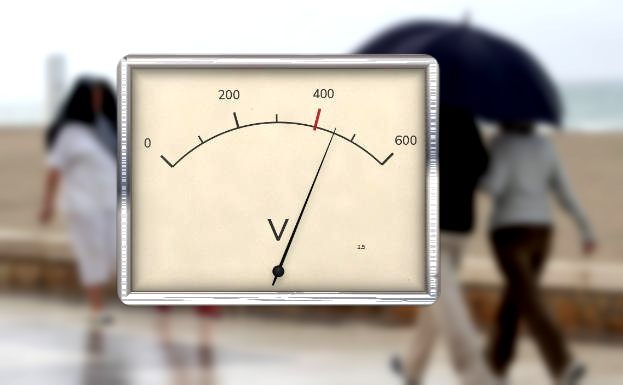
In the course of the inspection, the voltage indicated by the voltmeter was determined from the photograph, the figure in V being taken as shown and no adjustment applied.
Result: 450 V
